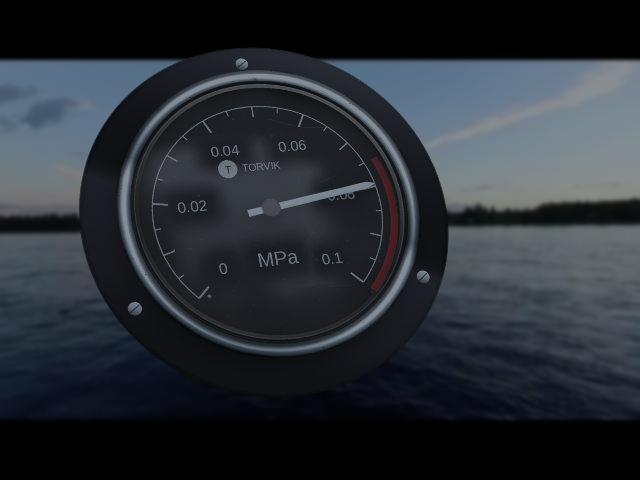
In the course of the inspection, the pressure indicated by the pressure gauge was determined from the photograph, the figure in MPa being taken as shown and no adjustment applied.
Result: 0.08 MPa
